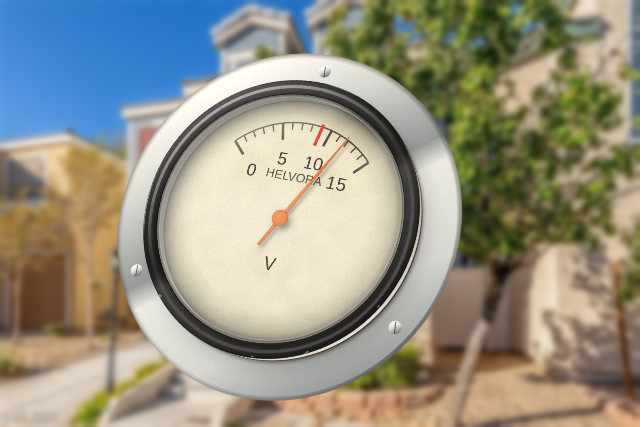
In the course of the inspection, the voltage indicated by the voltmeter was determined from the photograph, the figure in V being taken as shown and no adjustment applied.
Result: 12 V
